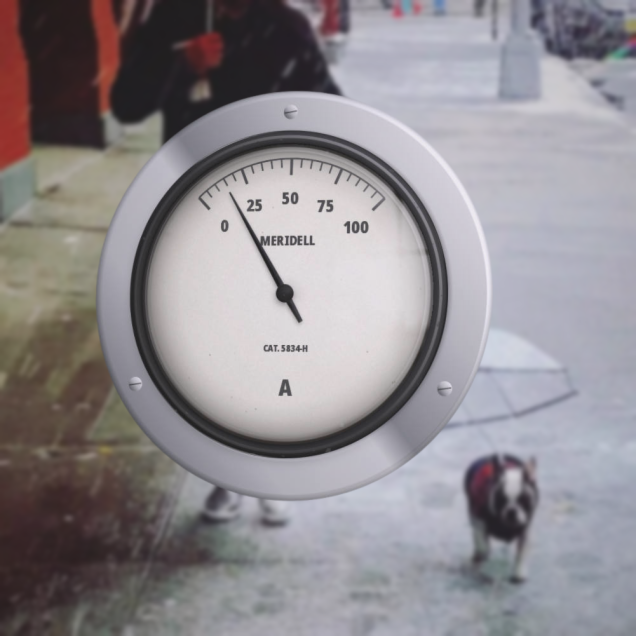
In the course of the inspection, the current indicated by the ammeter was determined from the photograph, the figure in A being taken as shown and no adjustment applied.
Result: 15 A
